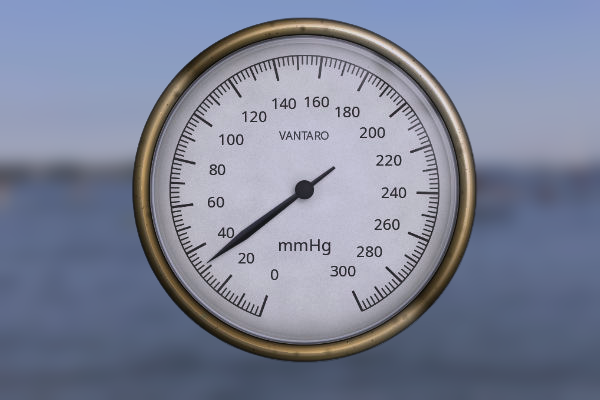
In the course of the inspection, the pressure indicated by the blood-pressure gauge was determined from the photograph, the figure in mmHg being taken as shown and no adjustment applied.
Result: 32 mmHg
